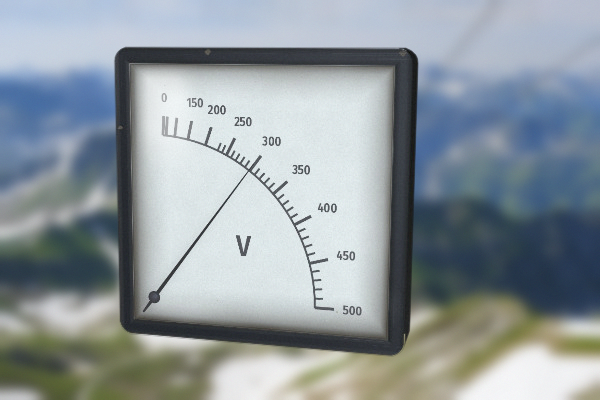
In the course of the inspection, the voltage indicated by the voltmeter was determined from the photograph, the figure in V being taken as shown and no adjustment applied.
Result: 300 V
